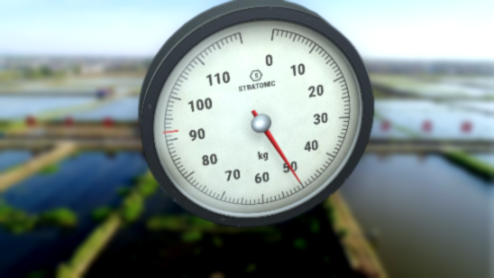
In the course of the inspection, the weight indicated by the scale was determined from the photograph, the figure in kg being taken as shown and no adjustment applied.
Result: 50 kg
